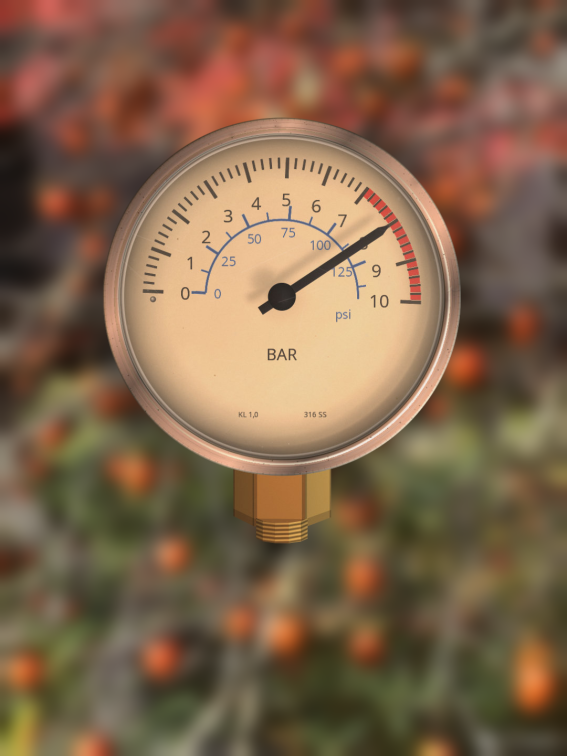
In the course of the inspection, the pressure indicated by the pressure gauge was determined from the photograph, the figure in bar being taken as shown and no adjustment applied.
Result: 8 bar
